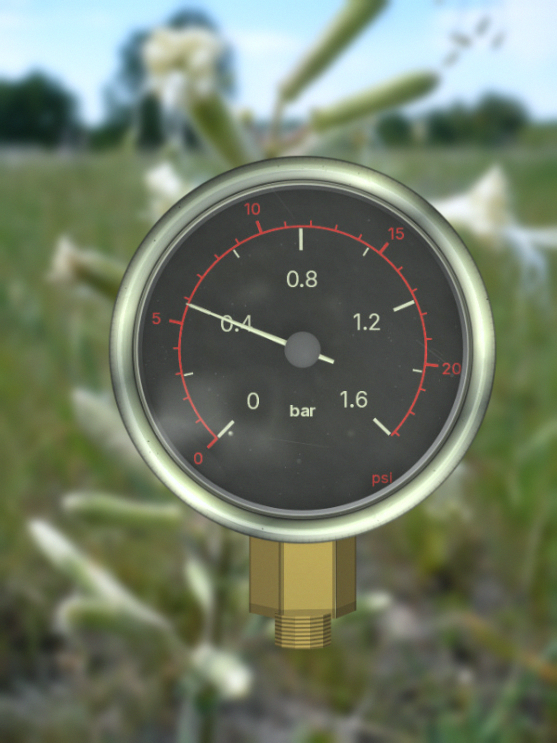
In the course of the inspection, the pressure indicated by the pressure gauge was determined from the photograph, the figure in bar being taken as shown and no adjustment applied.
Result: 0.4 bar
